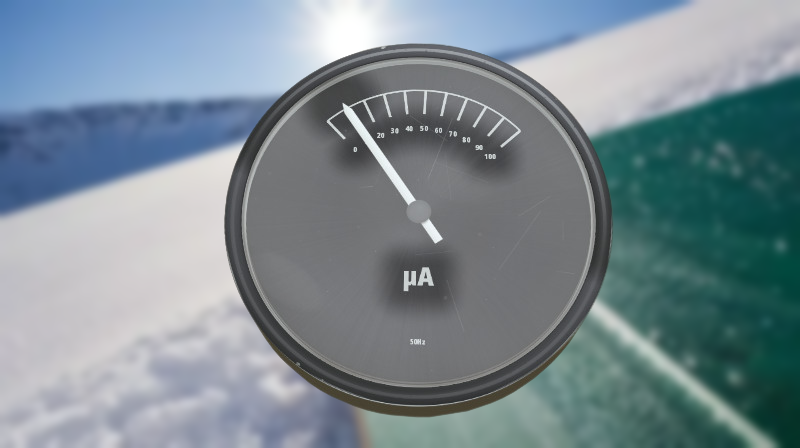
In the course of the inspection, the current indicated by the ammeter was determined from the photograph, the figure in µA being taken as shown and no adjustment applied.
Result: 10 µA
